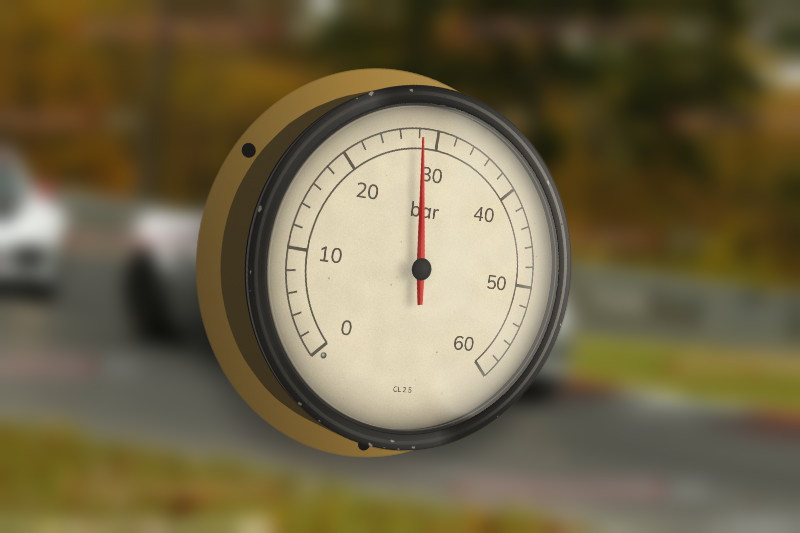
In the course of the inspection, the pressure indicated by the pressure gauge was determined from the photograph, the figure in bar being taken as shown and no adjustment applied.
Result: 28 bar
